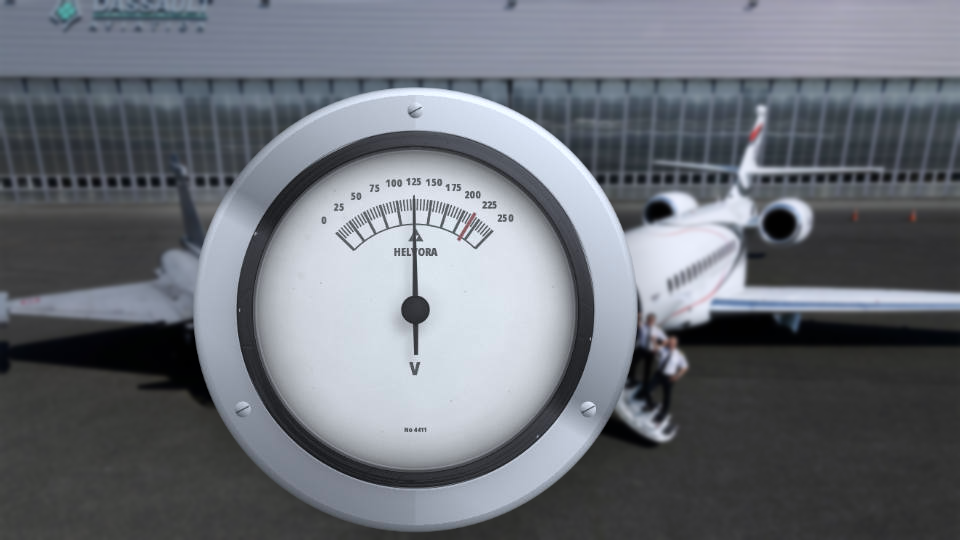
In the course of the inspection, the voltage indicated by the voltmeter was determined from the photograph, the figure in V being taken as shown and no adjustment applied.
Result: 125 V
